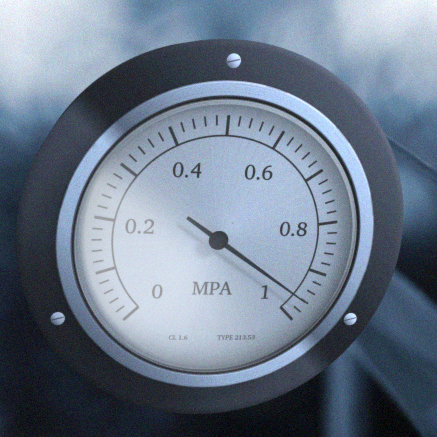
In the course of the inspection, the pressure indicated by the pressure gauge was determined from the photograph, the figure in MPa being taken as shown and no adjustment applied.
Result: 0.96 MPa
